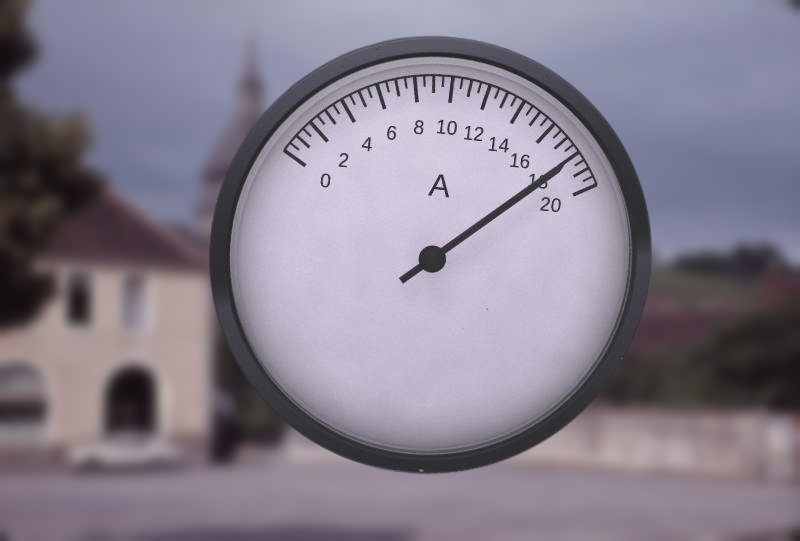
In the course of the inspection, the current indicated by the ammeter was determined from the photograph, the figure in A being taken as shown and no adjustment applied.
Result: 18 A
